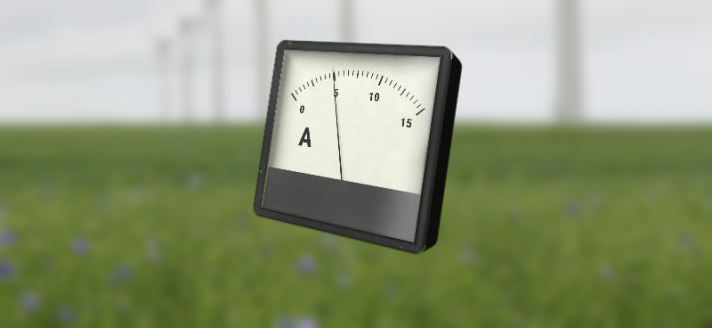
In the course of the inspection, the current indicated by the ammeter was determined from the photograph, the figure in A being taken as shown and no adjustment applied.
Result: 5 A
